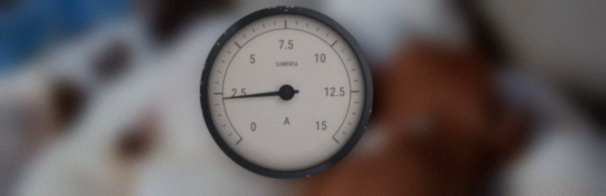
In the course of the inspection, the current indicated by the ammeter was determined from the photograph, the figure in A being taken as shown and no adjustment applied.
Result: 2.25 A
